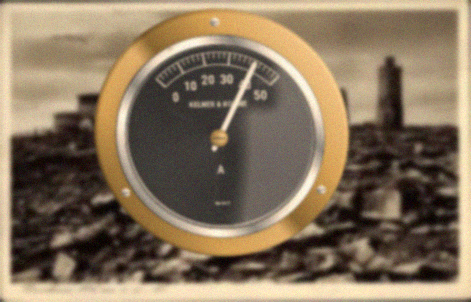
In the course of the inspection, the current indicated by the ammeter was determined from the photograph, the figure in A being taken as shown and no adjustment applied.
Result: 40 A
